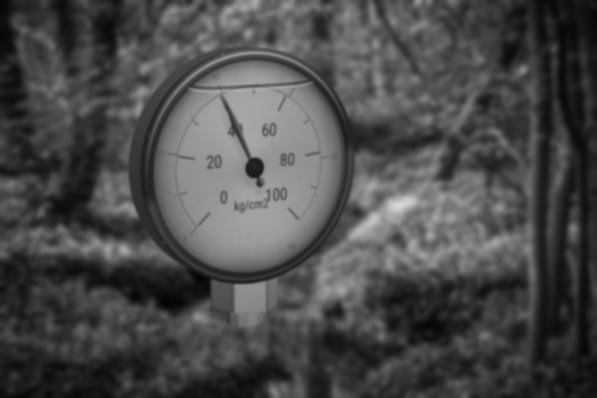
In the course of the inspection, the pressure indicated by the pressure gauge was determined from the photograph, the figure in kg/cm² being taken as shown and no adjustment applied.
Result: 40 kg/cm²
